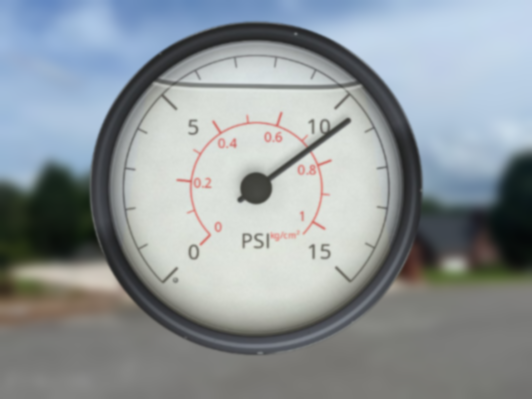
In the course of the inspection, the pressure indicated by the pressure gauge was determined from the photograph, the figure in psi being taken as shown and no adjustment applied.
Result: 10.5 psi
